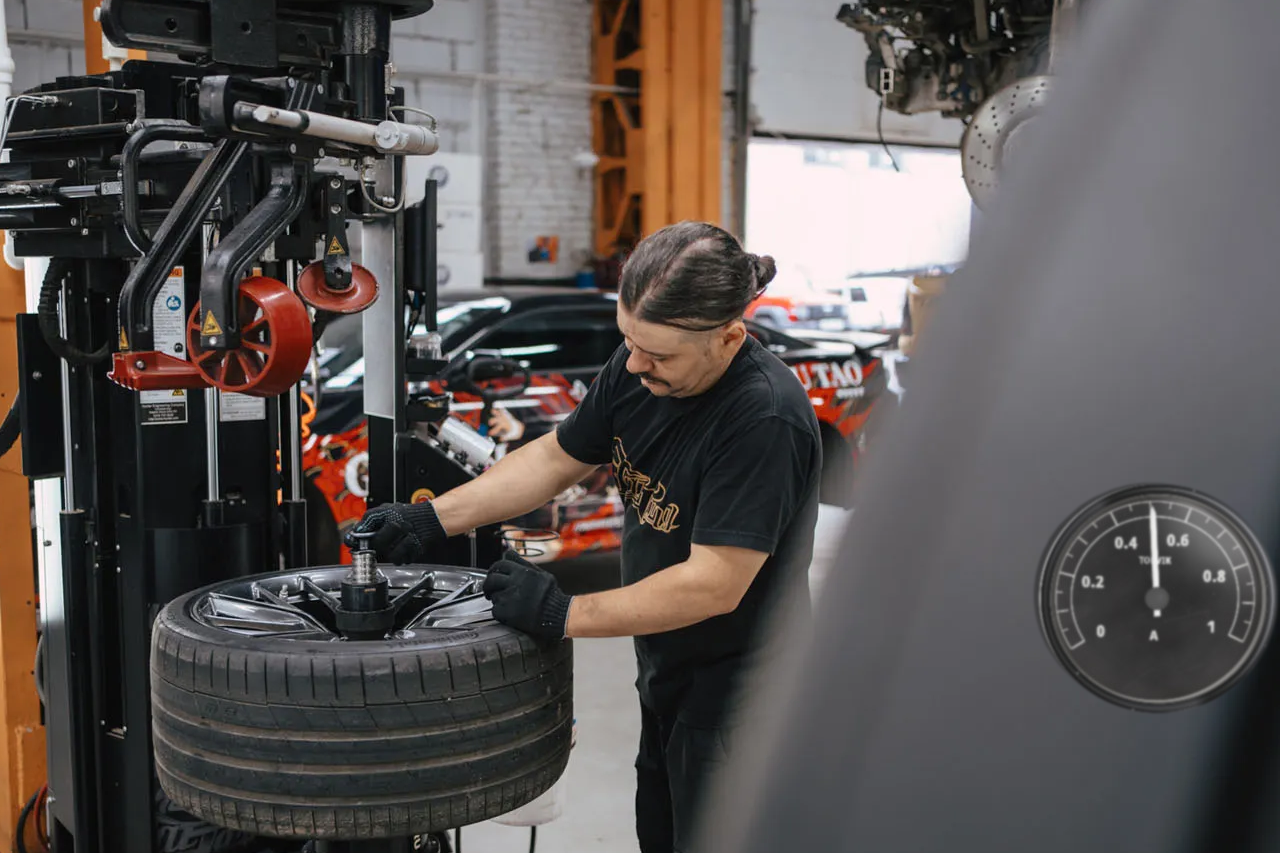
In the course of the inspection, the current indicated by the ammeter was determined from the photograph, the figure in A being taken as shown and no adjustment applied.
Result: 0.5 A
